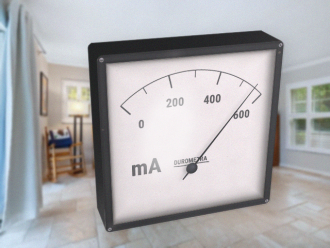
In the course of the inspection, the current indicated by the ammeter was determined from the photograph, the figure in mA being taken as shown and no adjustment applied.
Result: 550 mA
